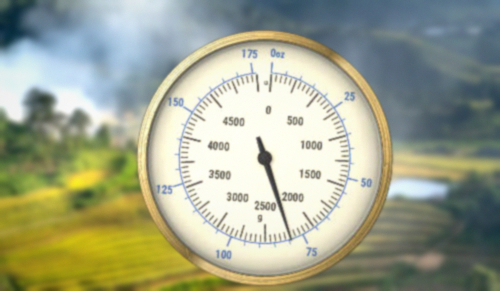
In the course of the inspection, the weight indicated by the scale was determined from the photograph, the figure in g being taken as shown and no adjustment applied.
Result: 2250 g
